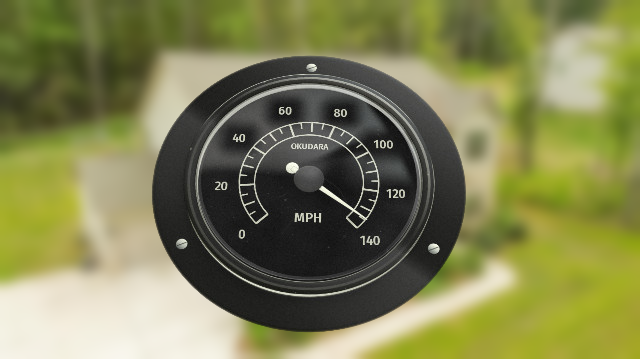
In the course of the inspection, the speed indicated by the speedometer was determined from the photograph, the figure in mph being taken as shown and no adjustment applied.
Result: 135 mph
